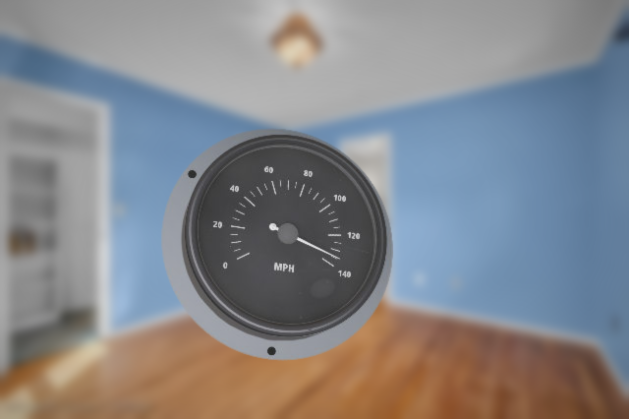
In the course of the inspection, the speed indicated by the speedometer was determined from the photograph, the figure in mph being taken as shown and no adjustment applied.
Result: 135 mph
